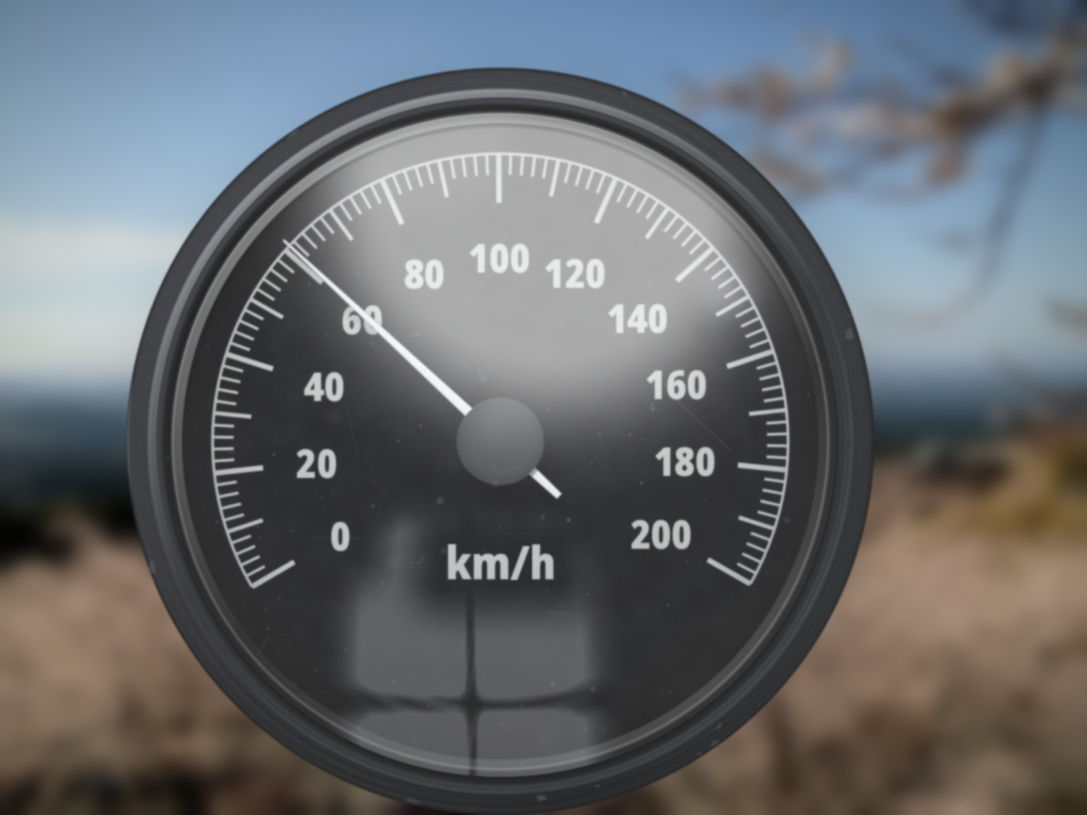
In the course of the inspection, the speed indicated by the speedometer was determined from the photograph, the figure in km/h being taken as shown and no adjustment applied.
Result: 61 km/h
